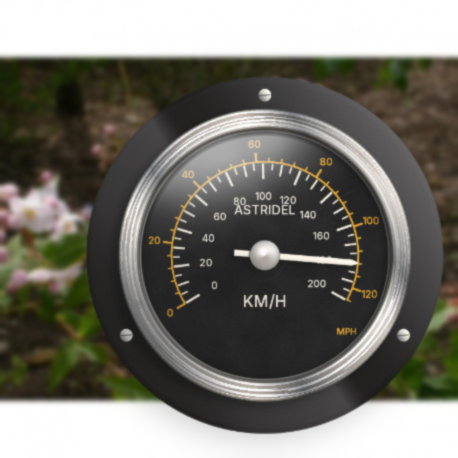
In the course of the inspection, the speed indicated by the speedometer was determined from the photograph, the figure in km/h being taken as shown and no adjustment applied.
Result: 180 km/h
